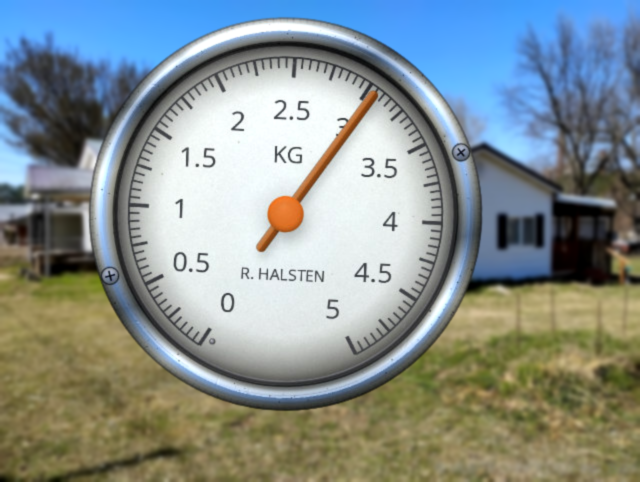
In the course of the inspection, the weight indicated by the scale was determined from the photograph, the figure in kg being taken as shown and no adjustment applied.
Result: 3.05 kg
